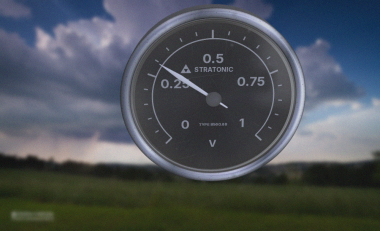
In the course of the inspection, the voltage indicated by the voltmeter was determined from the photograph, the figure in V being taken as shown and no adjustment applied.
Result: 0.3 V
